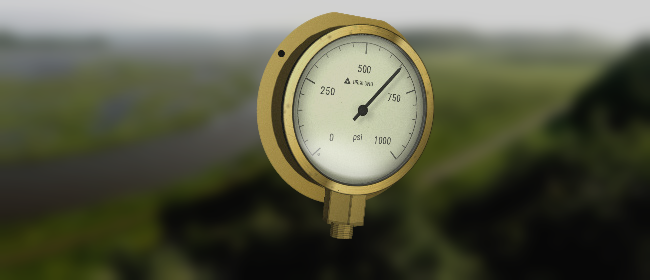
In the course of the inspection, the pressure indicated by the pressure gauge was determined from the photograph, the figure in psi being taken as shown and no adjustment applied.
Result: 650 psi
